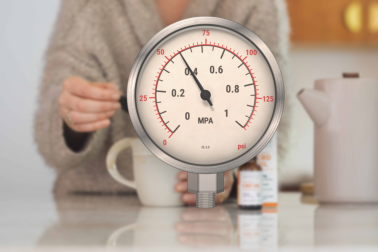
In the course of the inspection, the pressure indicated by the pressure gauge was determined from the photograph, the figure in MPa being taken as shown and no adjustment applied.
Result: 0.4 MPa
